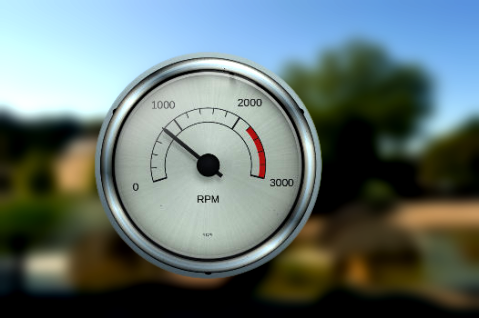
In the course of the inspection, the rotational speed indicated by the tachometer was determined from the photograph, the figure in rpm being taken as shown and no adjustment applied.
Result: 800 rpm
